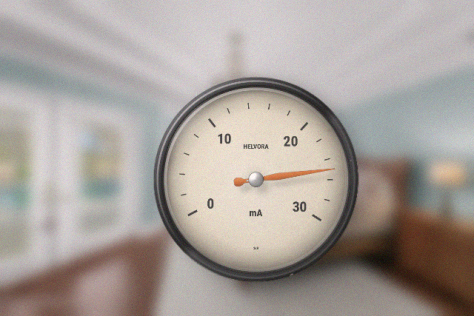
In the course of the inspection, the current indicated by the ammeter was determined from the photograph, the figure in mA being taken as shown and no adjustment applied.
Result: 25 mA
